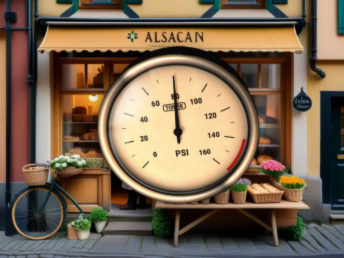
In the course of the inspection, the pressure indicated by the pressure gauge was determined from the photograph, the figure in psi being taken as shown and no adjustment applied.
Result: 80 psi
